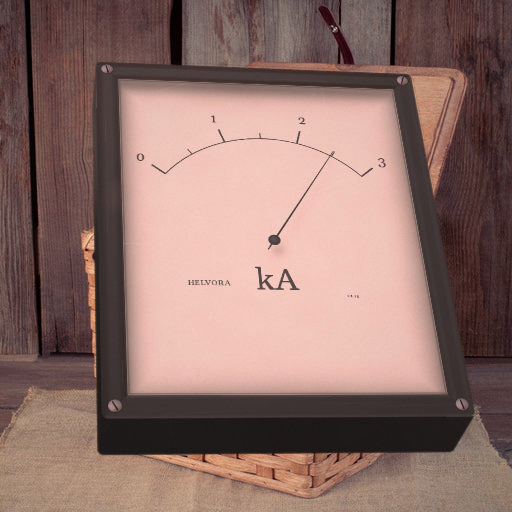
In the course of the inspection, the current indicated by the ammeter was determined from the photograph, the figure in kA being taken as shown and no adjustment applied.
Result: 2.5 kA
